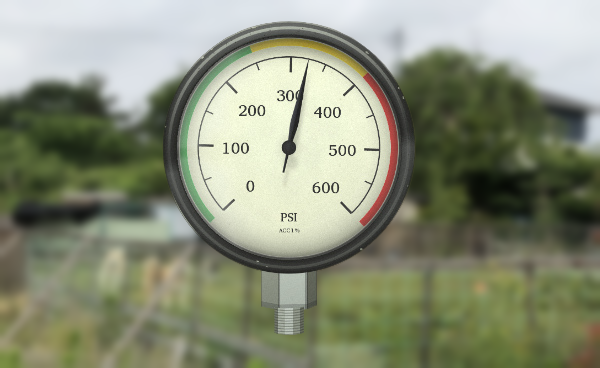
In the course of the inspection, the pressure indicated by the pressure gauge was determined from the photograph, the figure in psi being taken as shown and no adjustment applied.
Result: 325 psi
